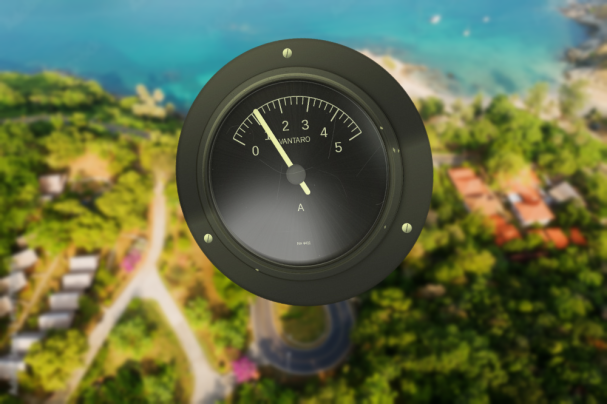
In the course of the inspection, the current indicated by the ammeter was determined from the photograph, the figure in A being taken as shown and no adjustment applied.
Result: 1.2 A
